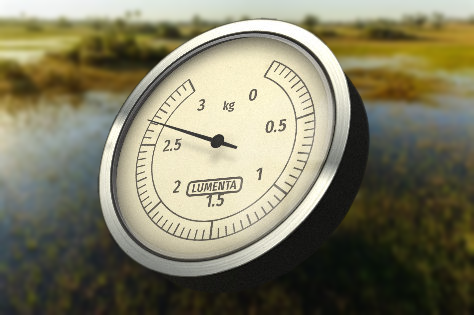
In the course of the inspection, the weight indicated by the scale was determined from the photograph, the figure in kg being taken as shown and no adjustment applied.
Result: 2.65 kg
